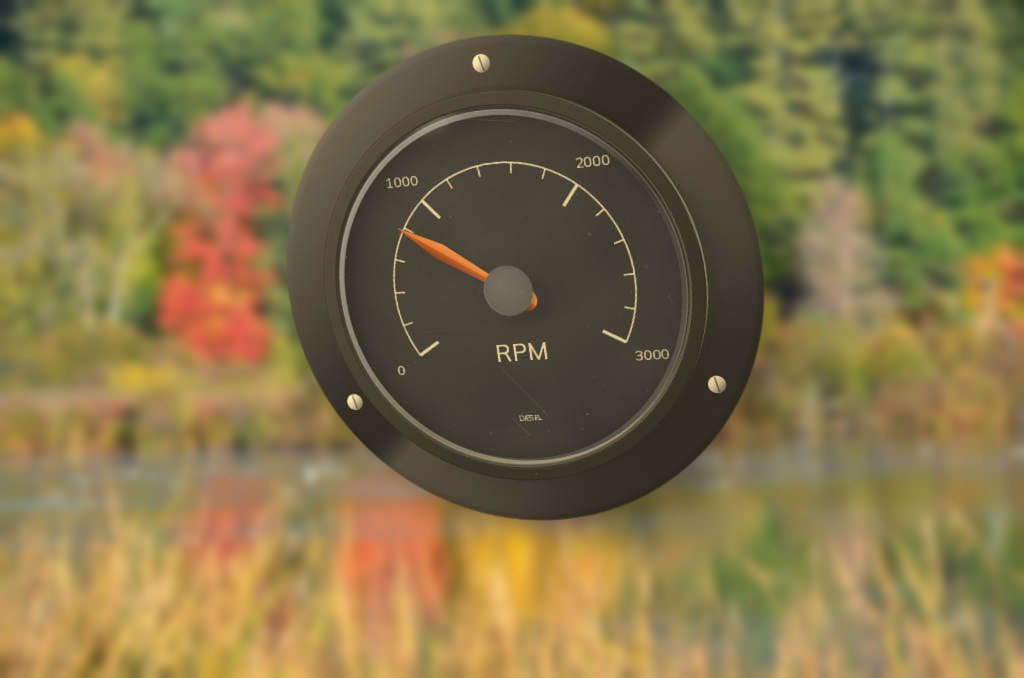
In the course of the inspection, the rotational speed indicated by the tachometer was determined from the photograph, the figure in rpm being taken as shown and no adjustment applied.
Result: 800 rpm
